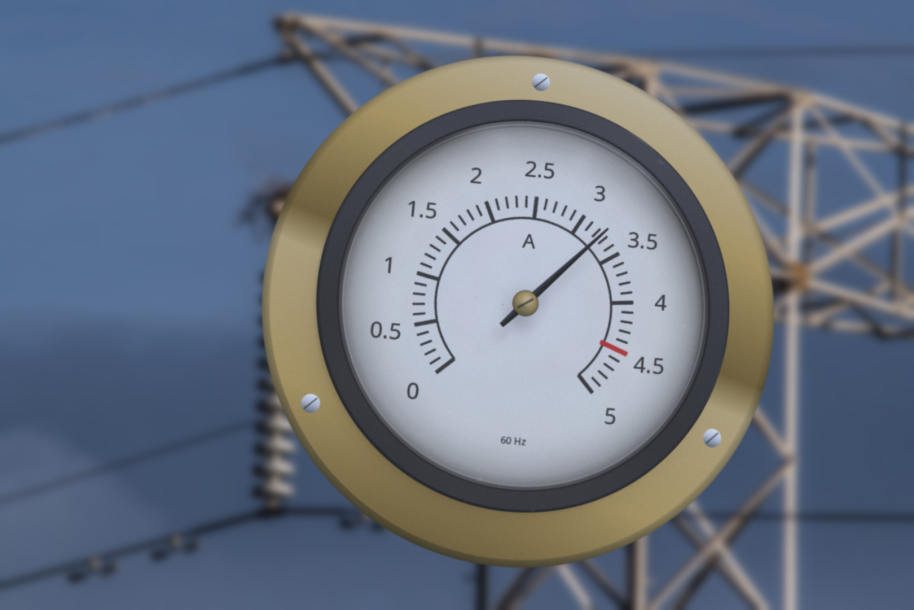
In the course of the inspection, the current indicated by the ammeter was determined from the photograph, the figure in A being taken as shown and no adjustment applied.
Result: 3.25 A
